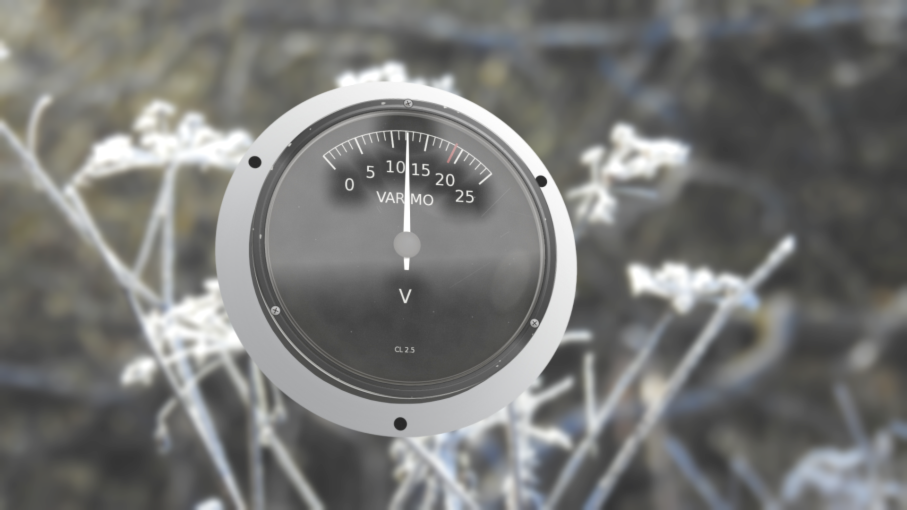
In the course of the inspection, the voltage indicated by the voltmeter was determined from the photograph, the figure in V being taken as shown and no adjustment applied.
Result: 12 V
